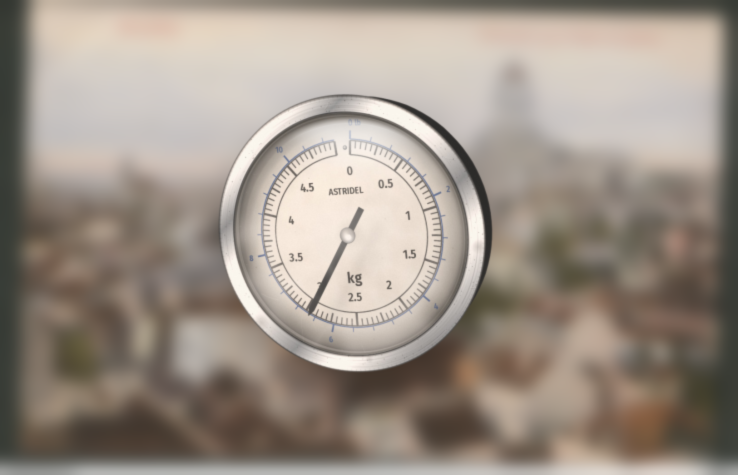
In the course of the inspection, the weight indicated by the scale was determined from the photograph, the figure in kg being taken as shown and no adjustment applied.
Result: 2.95 kg
